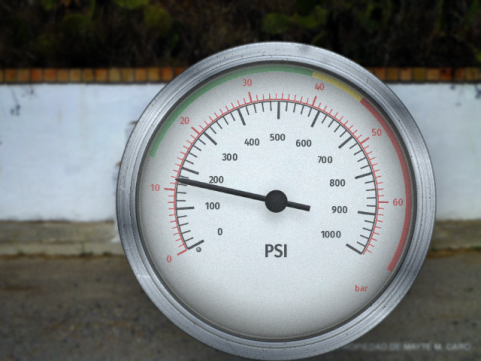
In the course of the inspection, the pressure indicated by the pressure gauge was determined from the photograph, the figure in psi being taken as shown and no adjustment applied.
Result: 170 psi
